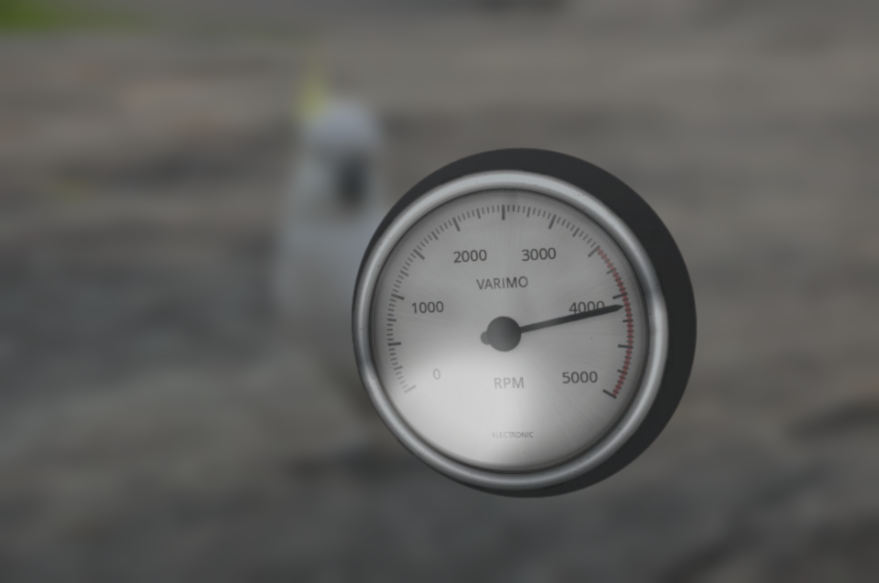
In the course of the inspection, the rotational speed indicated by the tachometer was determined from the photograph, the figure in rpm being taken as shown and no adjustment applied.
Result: 4100 rpm
